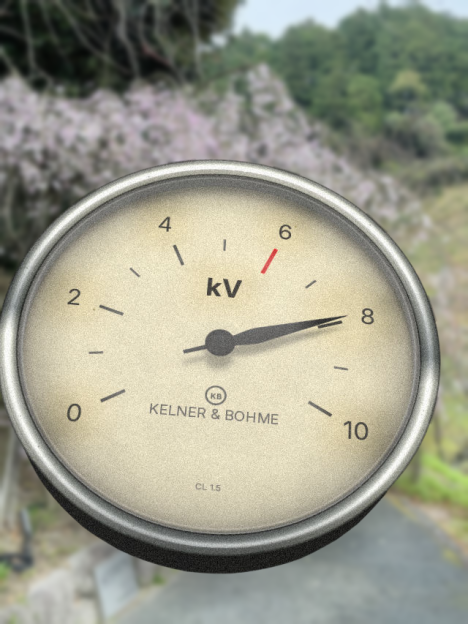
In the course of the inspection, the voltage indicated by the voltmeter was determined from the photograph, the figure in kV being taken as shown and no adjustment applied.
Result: 8 kV
